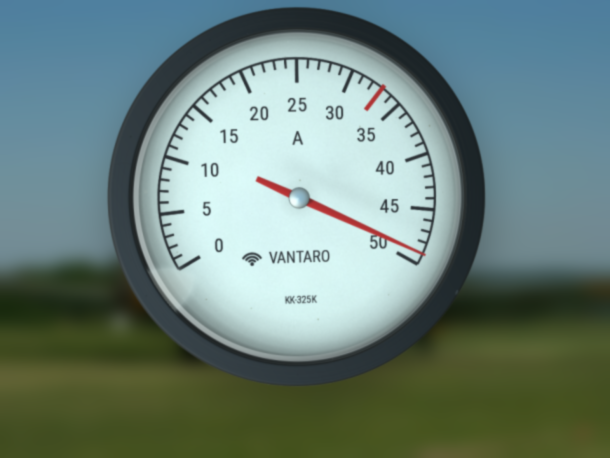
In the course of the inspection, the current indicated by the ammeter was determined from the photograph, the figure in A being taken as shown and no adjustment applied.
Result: 49 A
